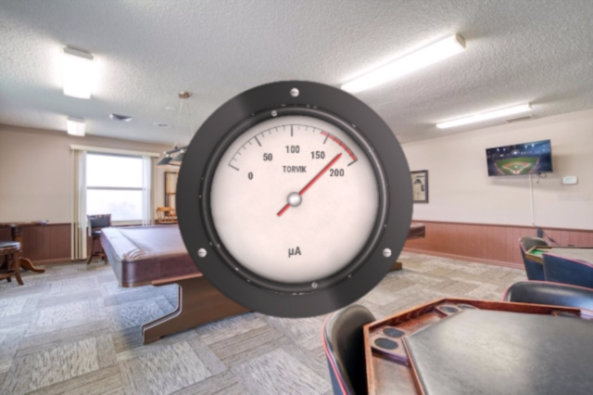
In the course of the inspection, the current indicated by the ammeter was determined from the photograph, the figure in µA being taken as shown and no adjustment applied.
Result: 180 µA
